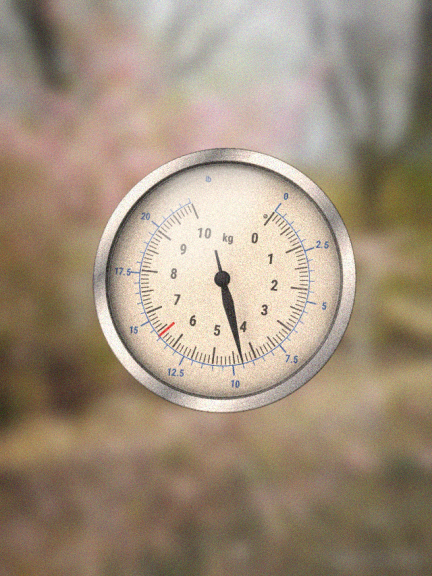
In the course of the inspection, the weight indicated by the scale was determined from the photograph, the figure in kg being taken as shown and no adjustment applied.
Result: 4.3 kg
